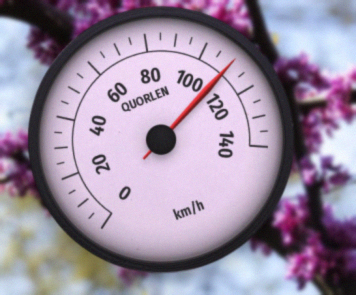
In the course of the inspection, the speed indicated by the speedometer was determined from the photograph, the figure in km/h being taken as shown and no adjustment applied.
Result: 110 km/h
